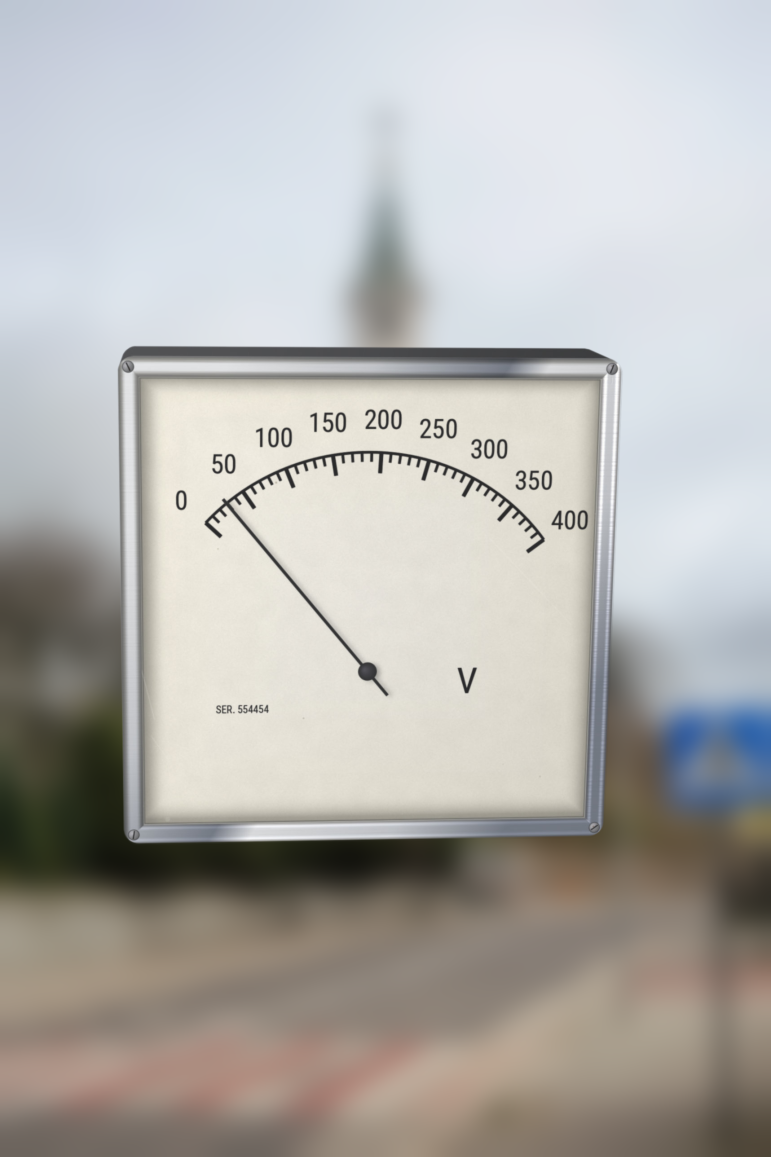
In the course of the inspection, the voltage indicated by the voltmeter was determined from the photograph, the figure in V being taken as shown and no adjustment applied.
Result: 30 V
